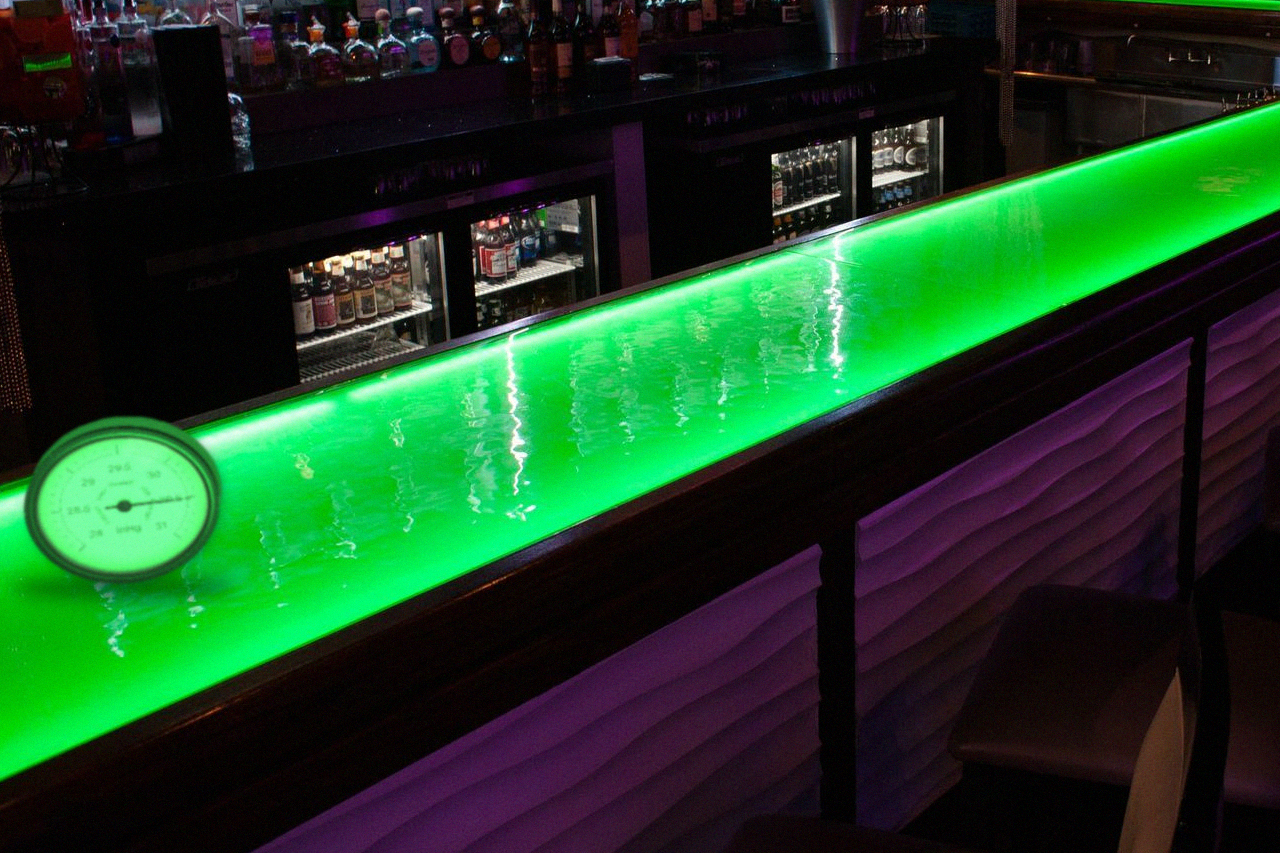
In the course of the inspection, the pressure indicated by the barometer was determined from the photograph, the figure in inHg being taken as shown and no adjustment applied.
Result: 30.5 inHg
